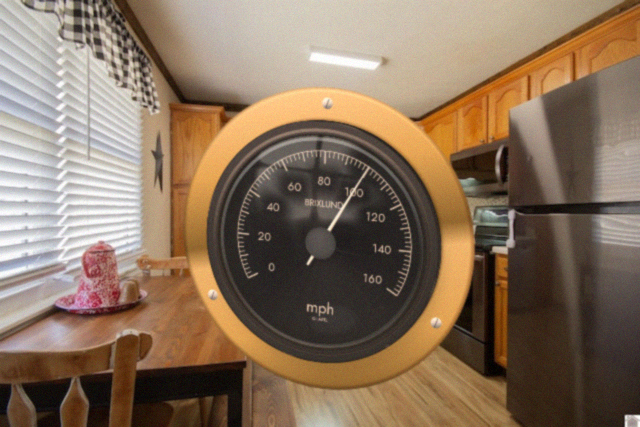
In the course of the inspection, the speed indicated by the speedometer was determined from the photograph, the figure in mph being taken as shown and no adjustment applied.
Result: 100 mph
